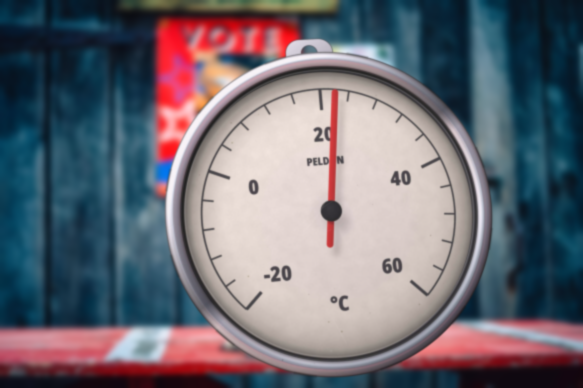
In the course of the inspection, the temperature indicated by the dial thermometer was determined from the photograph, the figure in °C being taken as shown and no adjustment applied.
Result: 22 °C
